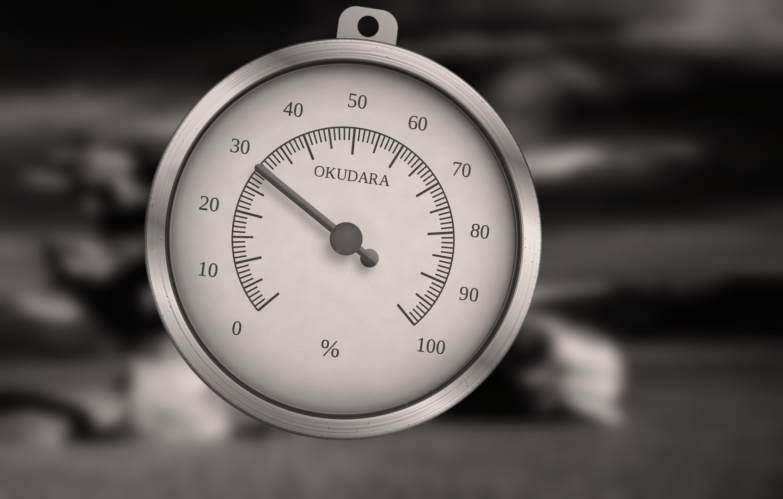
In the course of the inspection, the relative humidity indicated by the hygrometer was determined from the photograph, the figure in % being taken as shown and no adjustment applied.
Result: 29 %
